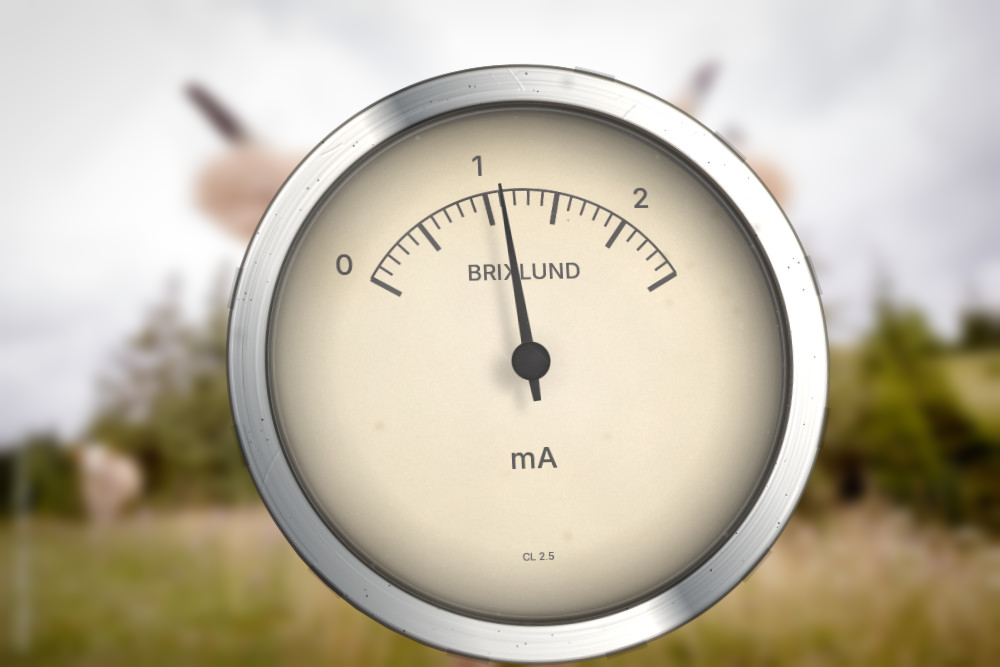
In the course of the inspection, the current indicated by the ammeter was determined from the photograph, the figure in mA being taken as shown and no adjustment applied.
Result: 1.1 mA
